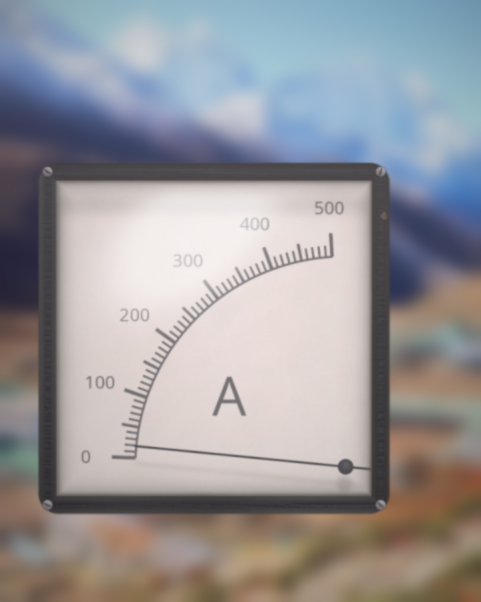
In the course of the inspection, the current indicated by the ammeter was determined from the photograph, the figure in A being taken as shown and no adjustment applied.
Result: 20 A
